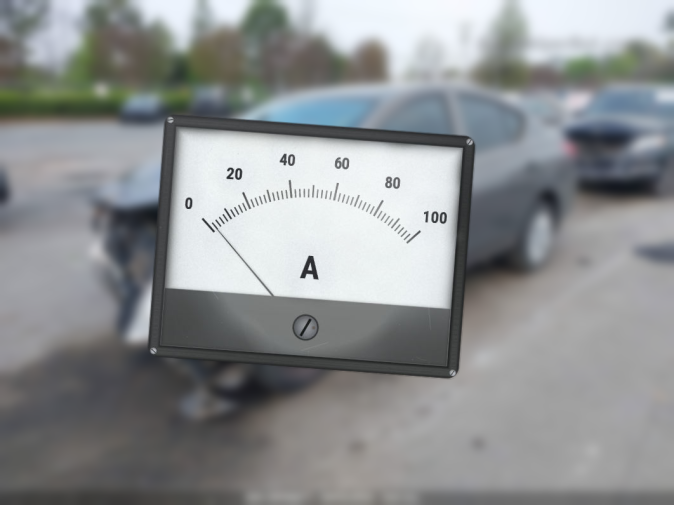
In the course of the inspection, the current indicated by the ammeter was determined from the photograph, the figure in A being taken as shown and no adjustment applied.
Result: 2 A
